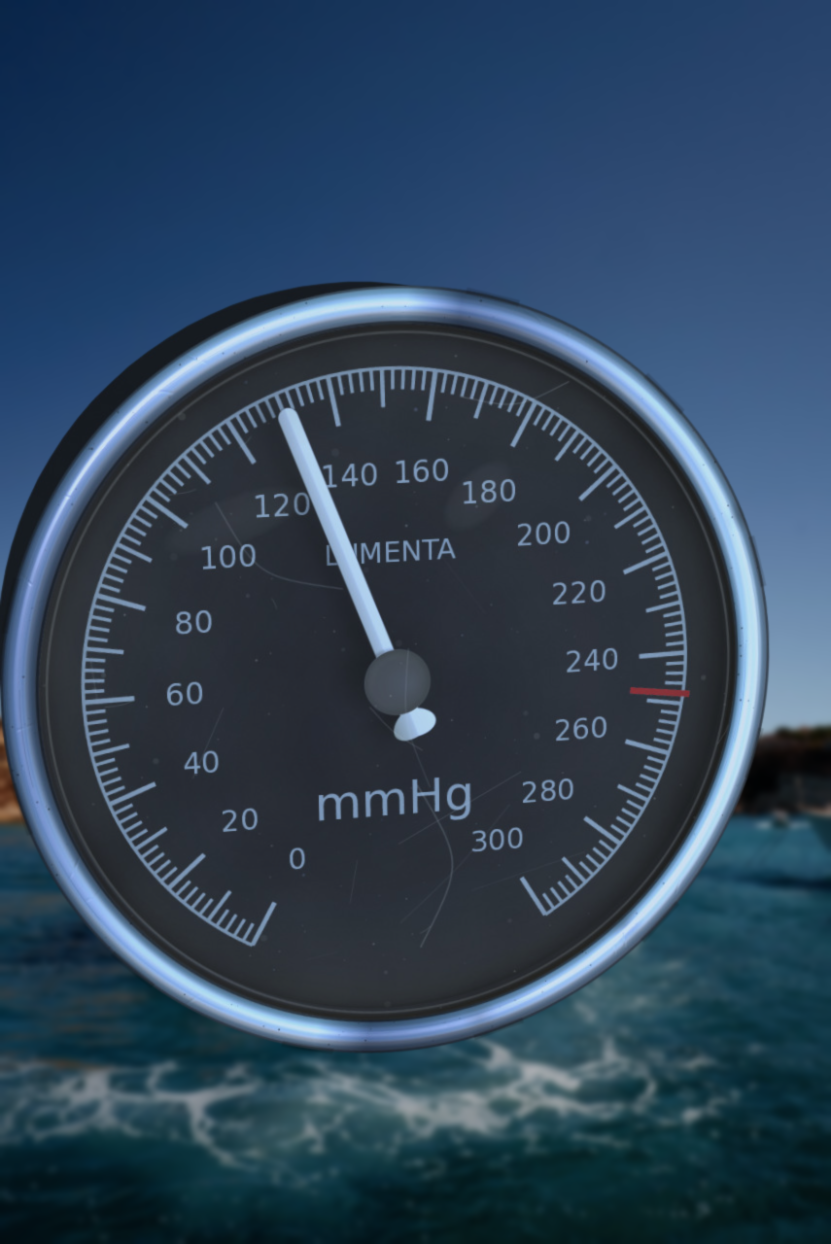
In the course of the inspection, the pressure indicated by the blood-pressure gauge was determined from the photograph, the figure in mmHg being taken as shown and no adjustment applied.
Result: 130 mmHg
